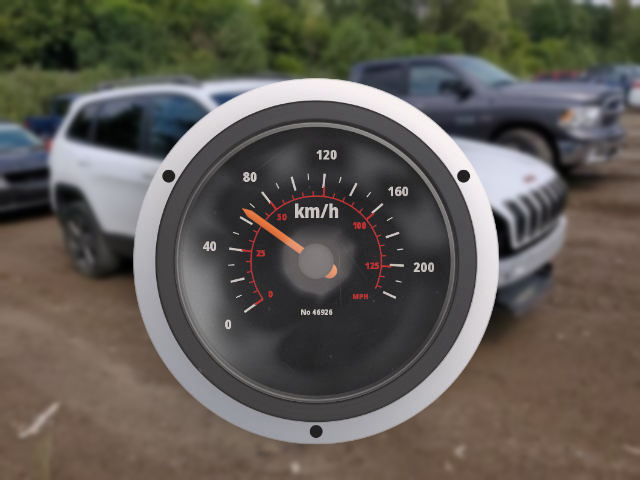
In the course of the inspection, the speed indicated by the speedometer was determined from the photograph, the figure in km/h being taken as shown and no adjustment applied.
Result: 65 km/h
